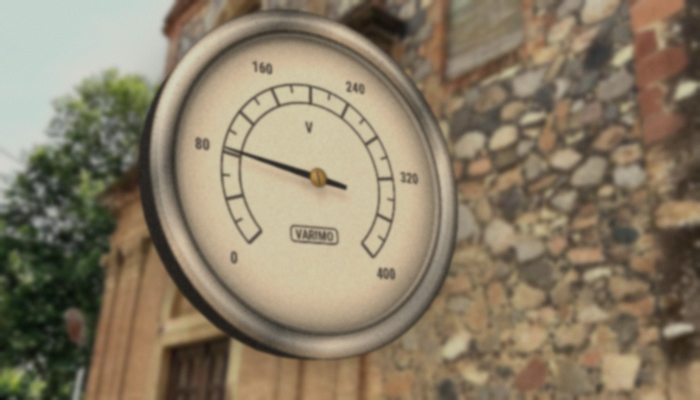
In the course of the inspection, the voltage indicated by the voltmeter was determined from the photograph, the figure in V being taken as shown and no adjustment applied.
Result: 80 V
